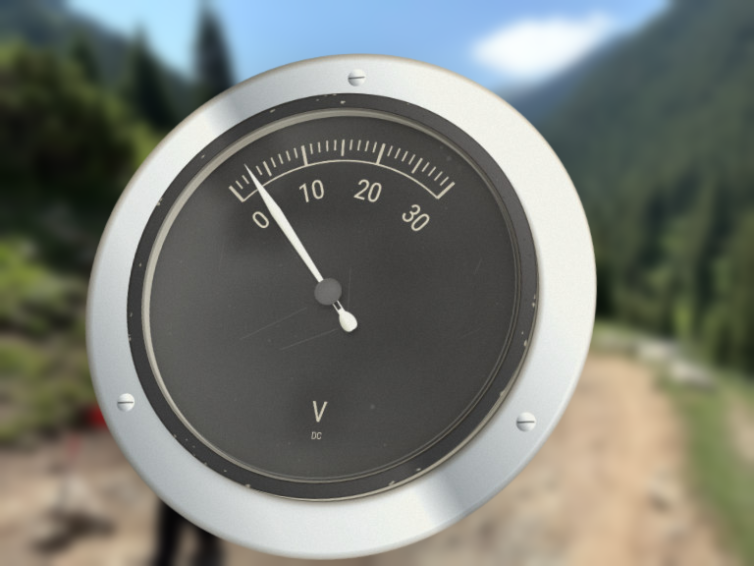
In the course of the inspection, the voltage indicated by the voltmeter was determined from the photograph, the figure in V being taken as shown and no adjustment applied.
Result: 3 V
